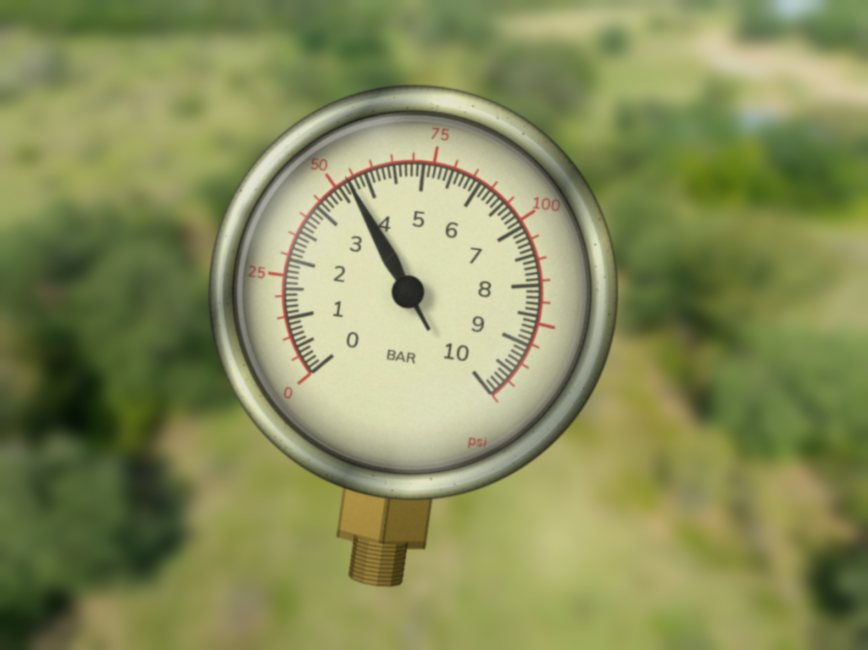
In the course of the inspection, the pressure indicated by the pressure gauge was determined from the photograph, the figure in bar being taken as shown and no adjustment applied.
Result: 3.7 bar
